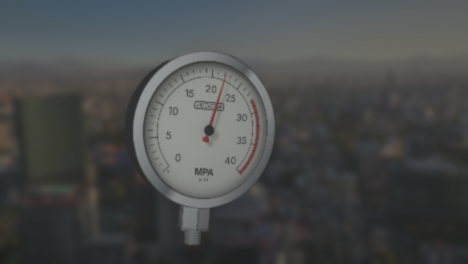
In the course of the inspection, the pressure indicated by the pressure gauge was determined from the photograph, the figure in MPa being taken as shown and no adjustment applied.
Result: 22 MPa
